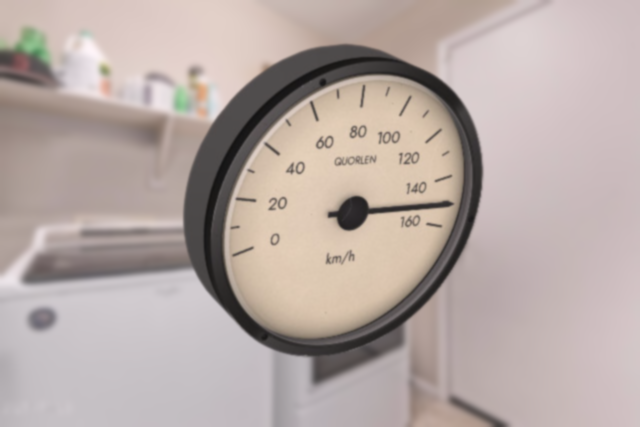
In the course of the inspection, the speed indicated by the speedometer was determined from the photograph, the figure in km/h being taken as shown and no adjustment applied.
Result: 150 km/h
